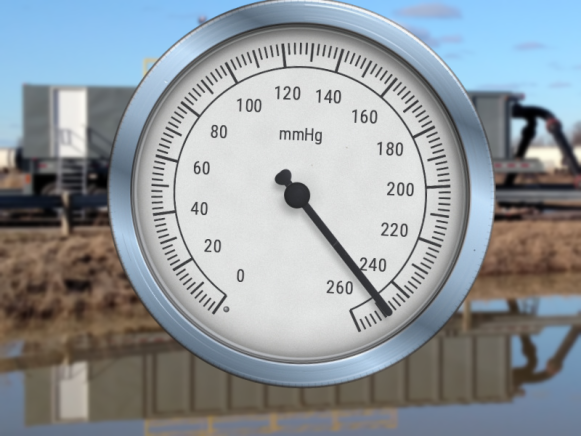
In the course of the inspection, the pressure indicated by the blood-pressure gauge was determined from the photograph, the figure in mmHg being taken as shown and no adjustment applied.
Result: 248 mmHg
